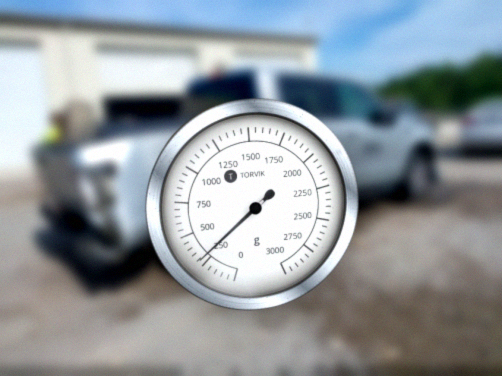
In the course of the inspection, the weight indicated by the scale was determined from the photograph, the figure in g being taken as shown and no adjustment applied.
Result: 300 g
